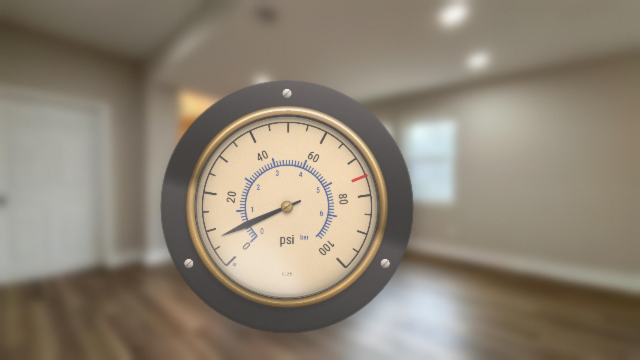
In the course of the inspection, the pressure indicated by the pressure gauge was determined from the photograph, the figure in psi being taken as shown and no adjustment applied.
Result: 7.5 psi
